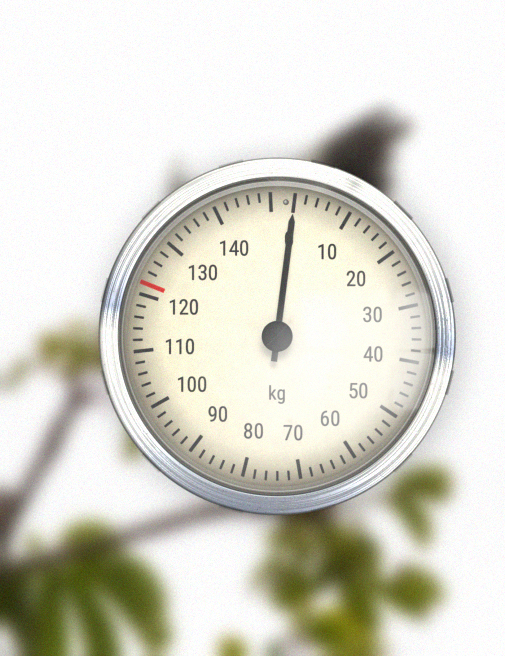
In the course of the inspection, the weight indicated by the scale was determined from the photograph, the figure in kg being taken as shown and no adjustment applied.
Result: 0 kg
